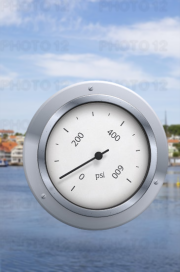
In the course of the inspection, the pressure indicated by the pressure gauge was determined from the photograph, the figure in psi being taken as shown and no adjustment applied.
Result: 50 psi
